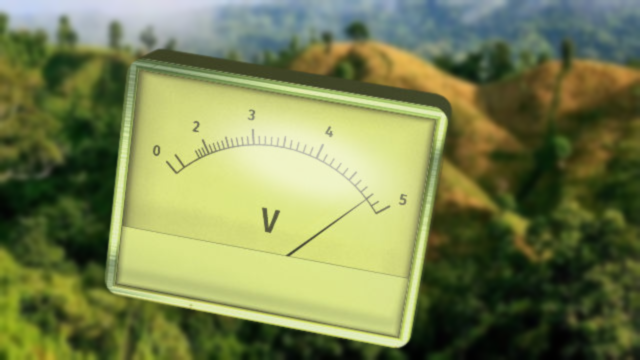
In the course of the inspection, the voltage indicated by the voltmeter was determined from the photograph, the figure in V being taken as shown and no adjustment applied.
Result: 4.8 V
